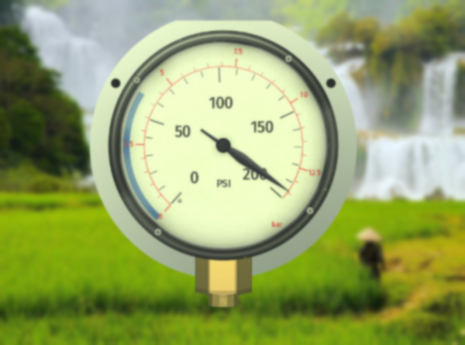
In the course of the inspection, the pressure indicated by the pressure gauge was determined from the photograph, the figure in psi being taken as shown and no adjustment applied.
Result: 195 psi
